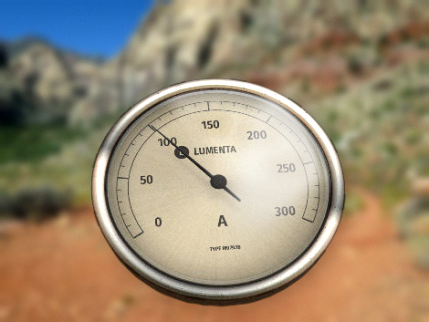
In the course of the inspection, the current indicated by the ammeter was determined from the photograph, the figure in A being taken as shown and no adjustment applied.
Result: 100 A
